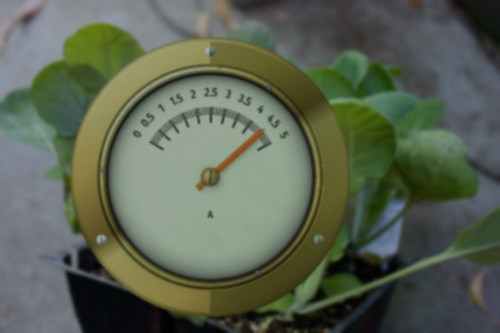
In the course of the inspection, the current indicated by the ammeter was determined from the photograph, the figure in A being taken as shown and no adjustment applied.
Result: 4.5 A
